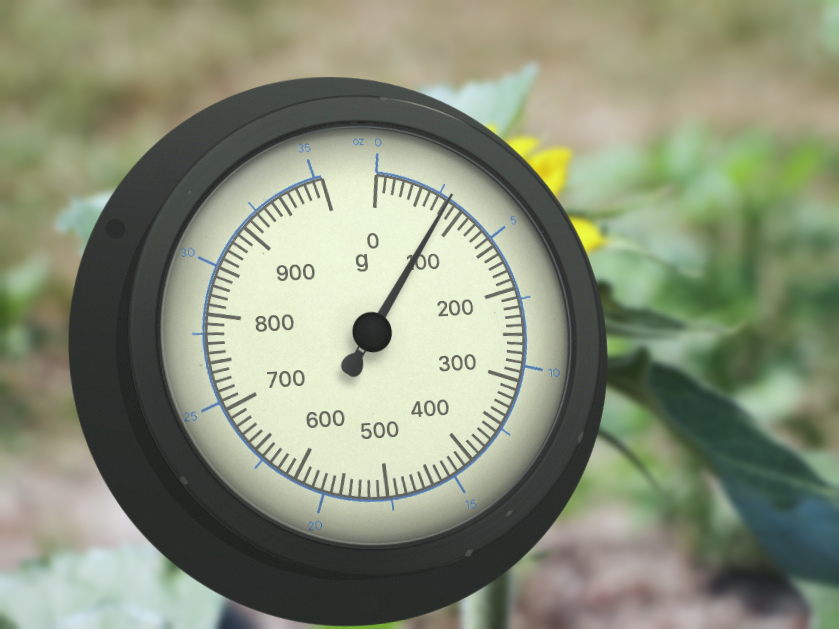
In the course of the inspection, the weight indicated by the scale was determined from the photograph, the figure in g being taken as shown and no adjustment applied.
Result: 80 g
